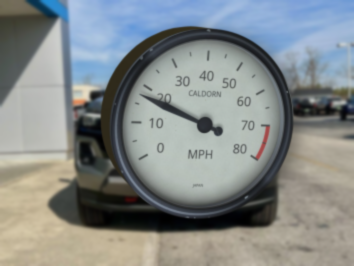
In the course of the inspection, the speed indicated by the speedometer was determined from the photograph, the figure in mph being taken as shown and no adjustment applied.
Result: 17.5 mph
